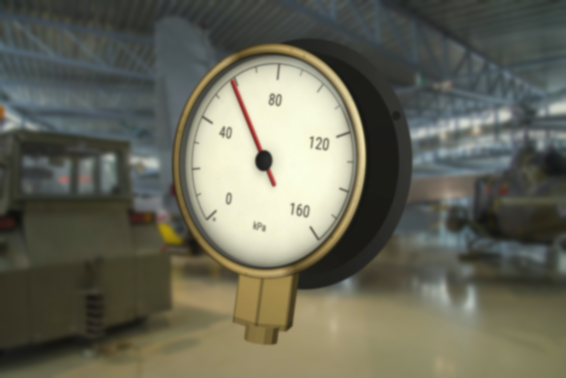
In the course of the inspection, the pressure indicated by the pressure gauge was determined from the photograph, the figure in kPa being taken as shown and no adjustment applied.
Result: 60 kPa
